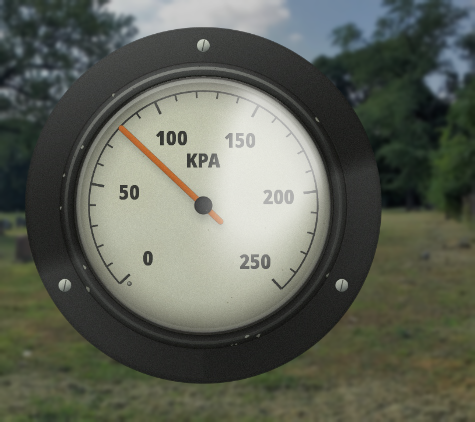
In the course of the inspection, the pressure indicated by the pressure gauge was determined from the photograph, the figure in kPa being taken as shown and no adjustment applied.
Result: 80 kPa
